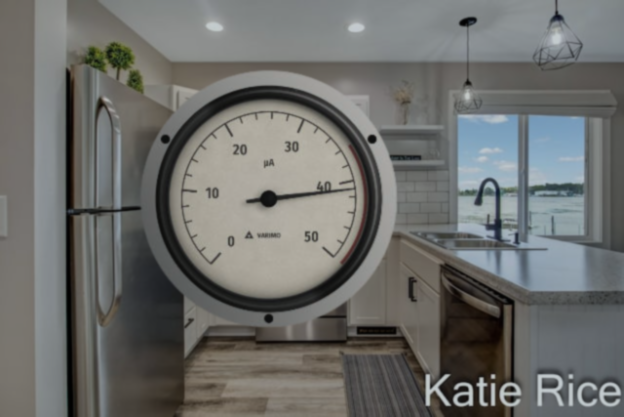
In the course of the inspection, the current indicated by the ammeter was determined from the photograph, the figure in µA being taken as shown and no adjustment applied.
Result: 41 µA
